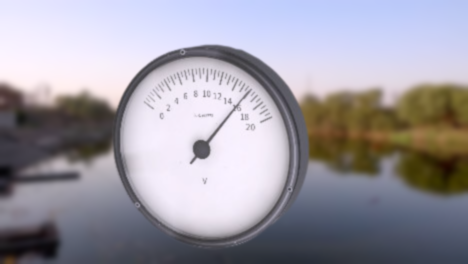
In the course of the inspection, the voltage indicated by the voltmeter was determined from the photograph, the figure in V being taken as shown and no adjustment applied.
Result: 16 V
